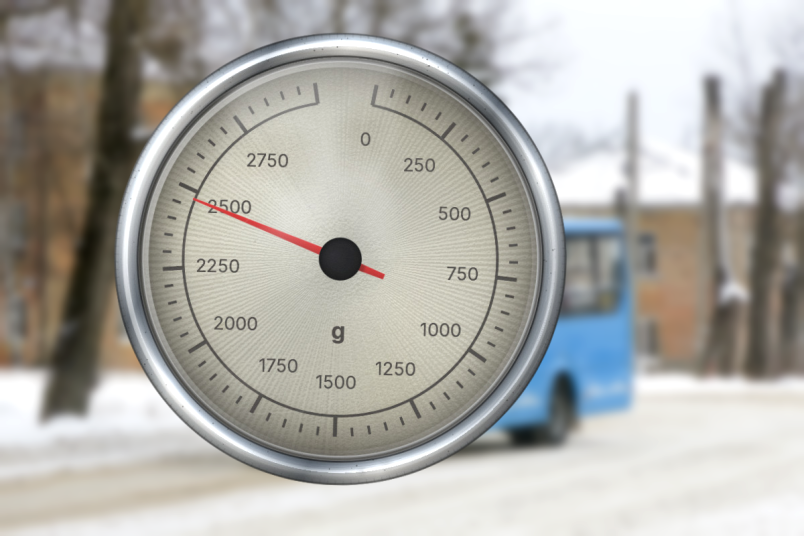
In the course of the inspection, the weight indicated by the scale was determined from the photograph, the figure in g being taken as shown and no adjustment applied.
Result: 2475 g
